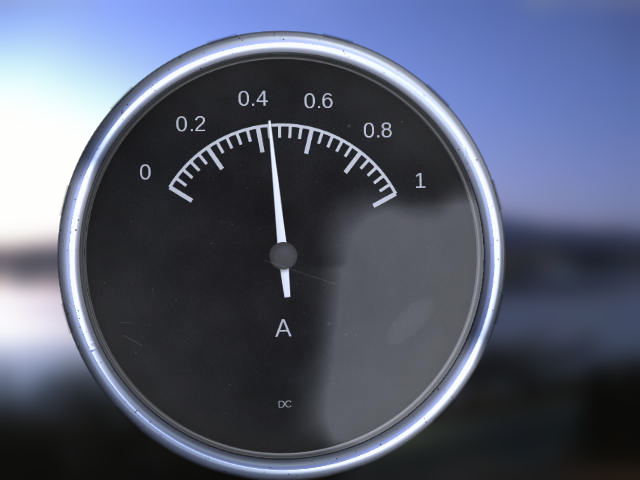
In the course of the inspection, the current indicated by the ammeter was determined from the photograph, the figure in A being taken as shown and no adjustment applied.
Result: 0.44 A
